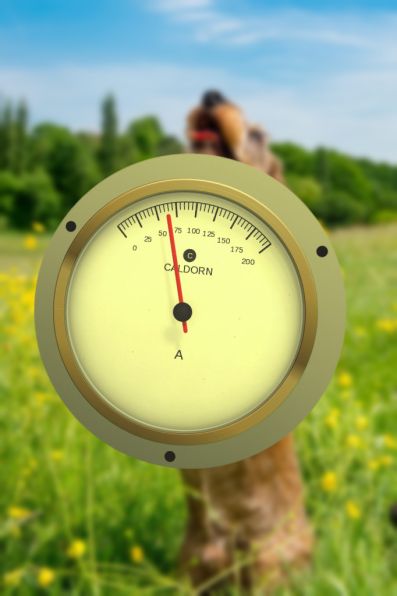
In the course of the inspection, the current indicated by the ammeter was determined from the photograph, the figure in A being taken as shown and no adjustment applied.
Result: 65 A
